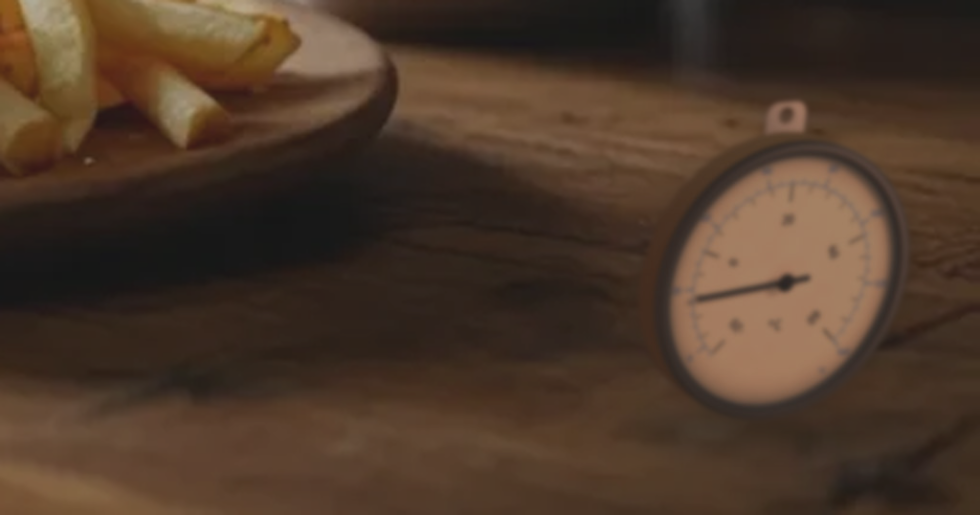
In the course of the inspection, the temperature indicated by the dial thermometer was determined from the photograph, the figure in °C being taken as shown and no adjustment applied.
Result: -8 °C
